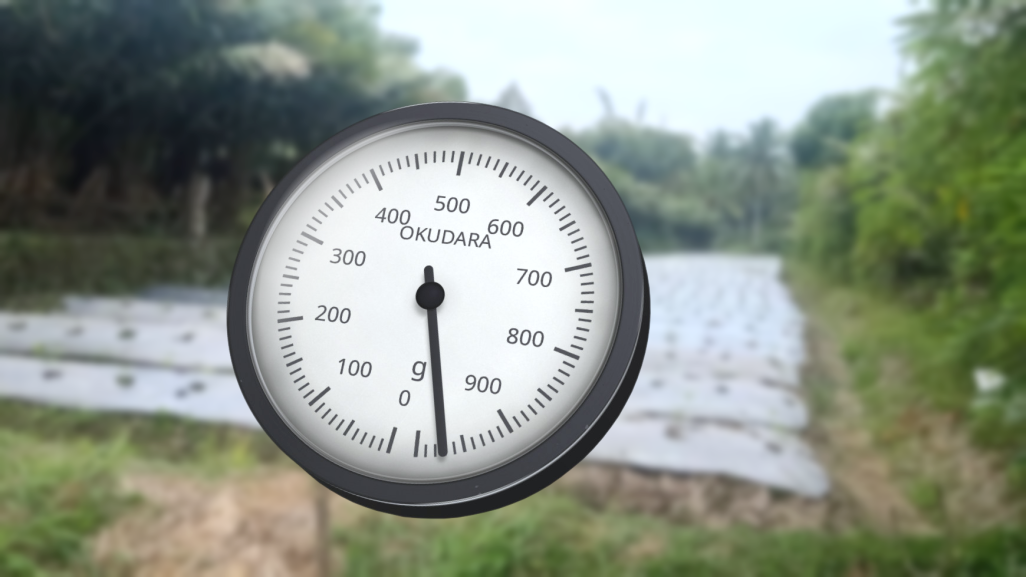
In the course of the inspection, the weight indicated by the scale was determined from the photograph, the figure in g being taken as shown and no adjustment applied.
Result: 970 g
